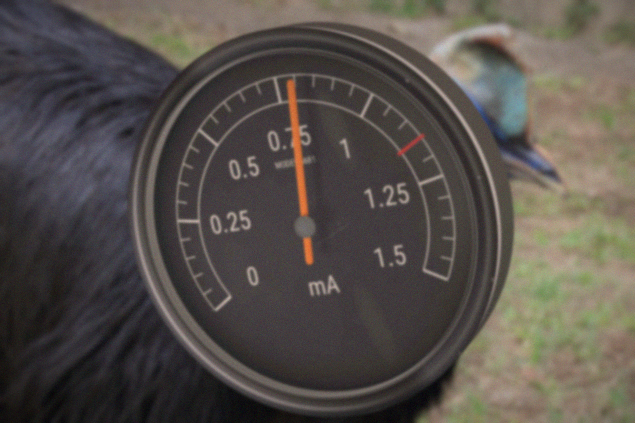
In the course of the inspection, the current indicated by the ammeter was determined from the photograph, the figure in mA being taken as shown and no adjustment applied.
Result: 0.8 mA
